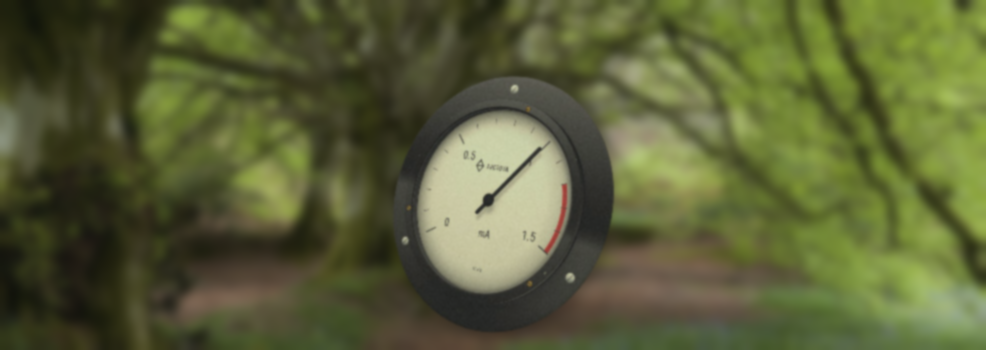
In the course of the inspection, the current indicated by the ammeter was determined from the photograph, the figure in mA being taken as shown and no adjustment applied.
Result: 1 mA
